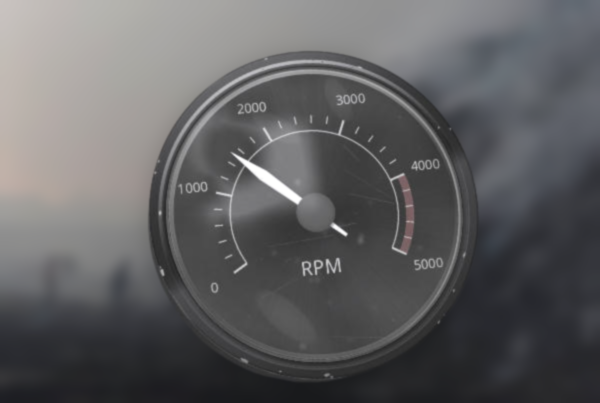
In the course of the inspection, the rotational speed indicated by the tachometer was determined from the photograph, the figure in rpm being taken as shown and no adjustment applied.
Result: 1500 rpm
